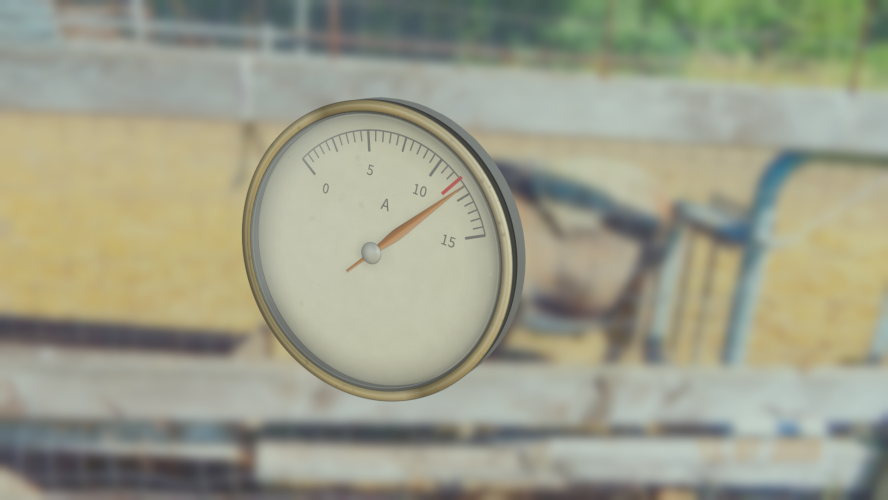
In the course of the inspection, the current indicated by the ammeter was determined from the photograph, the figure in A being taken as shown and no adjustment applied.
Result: 12 A
